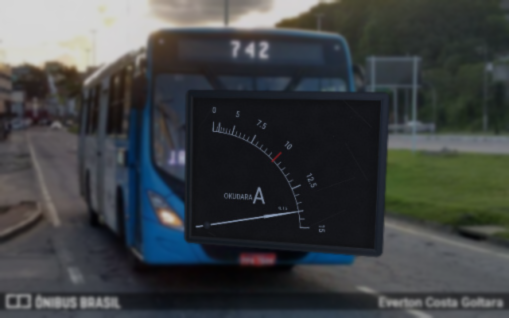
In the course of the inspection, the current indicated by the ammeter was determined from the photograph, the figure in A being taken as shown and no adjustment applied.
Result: 14 A
